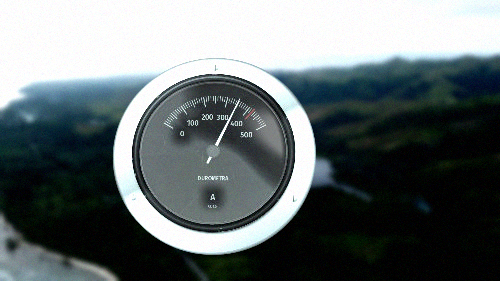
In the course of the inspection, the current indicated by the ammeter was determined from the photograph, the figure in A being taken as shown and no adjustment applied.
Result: 350 A
